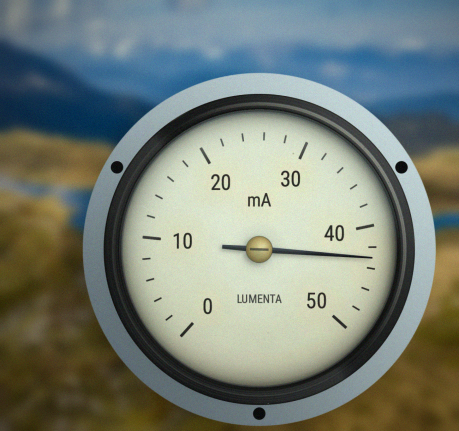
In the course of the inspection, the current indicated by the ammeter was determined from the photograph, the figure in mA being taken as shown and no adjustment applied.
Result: 43 mA
